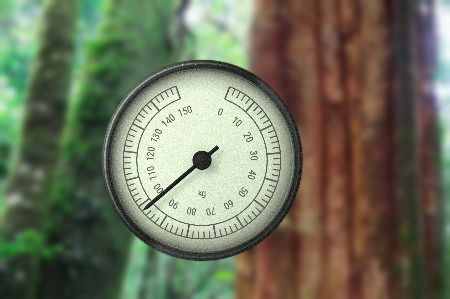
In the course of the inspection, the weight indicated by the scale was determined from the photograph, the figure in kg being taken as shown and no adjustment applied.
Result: 98 kg
